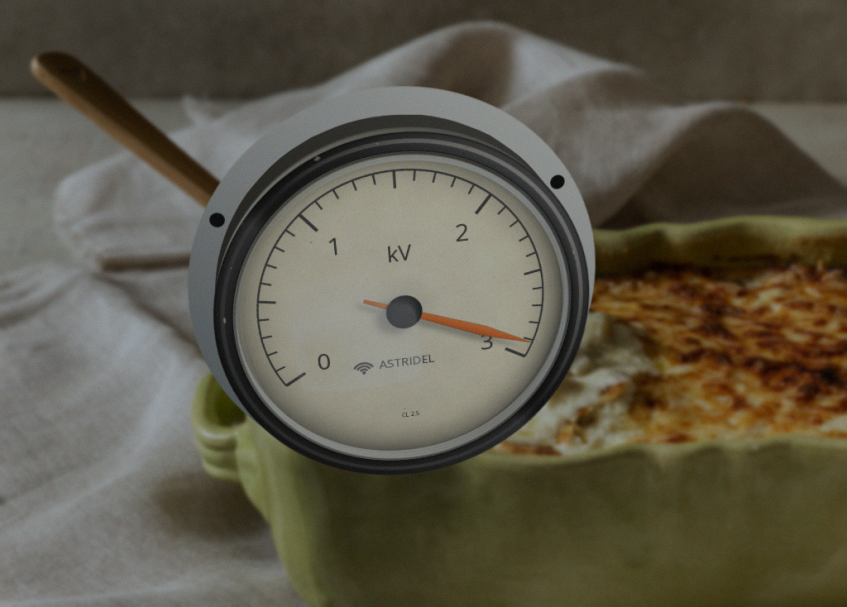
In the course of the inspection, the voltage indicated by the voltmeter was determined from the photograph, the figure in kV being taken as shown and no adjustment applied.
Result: 2.9 kV
